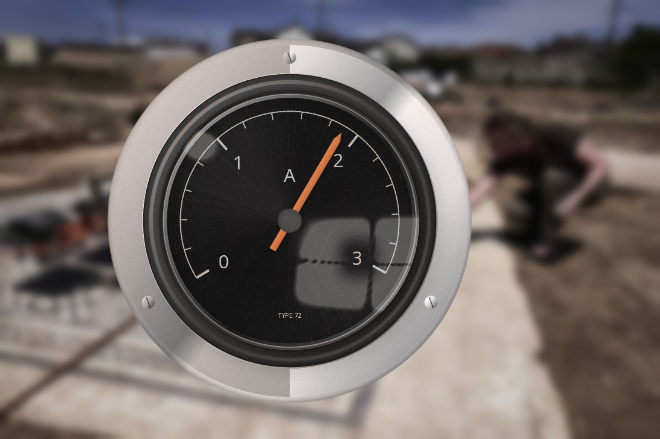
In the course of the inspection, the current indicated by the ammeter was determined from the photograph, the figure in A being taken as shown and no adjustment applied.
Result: 1.9 A
